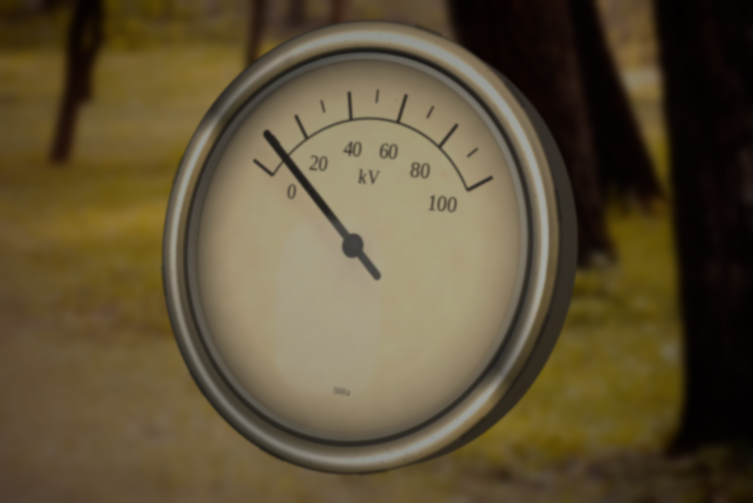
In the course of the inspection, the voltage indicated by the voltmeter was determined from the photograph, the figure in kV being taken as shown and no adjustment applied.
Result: 10 kV
